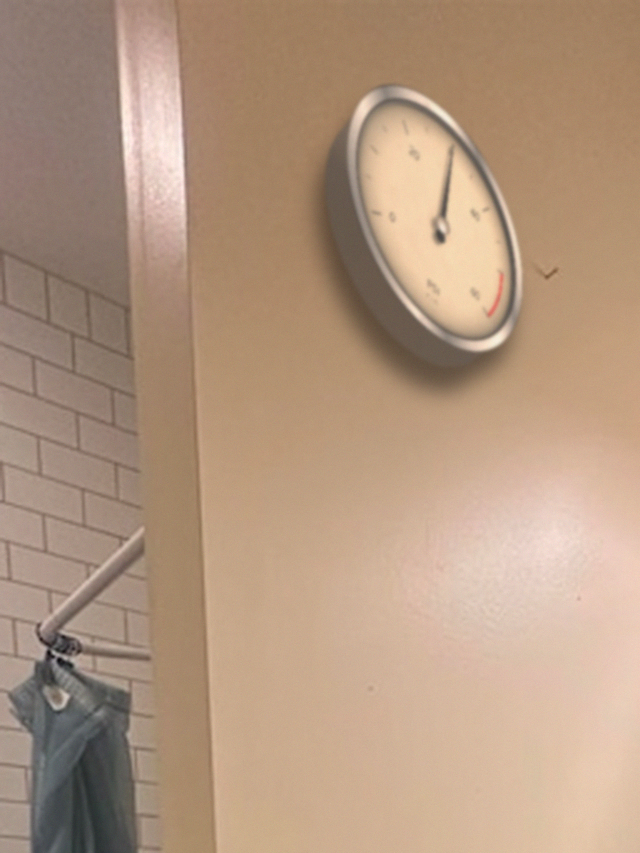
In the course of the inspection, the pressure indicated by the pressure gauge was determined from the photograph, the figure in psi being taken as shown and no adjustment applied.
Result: 30 psi
